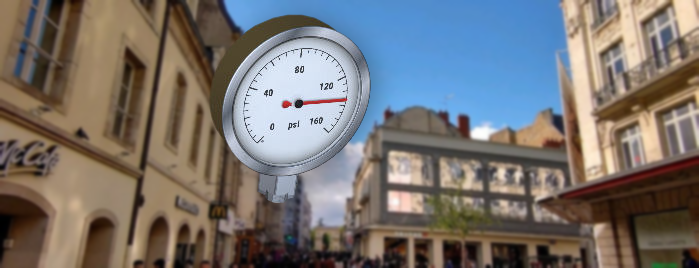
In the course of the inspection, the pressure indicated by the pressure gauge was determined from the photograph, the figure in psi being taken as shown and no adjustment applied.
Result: 135 psi
